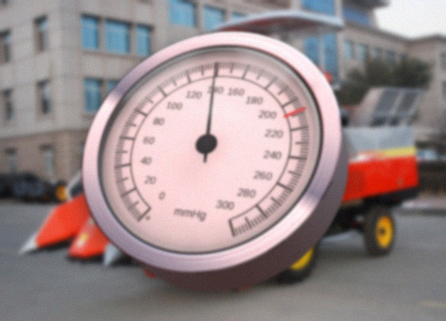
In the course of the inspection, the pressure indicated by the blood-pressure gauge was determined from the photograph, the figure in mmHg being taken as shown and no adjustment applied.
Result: 140 mmHg
